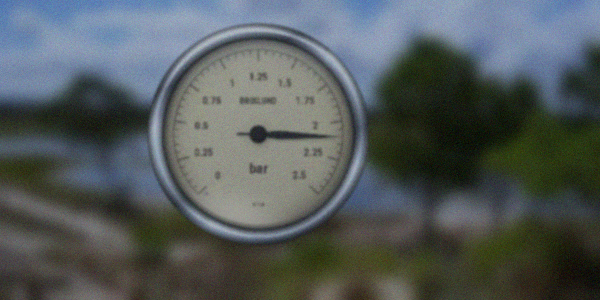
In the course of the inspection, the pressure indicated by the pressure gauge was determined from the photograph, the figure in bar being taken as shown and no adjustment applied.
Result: 2.1 bar
